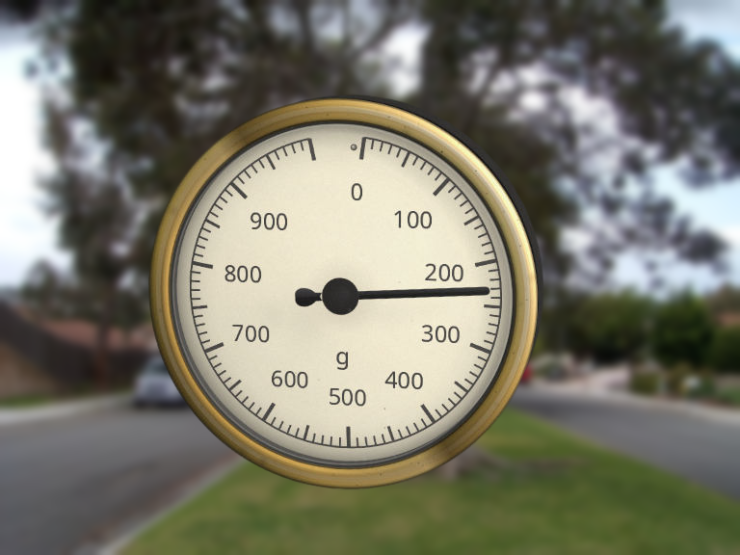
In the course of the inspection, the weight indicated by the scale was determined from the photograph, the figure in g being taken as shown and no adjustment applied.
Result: 230 g
